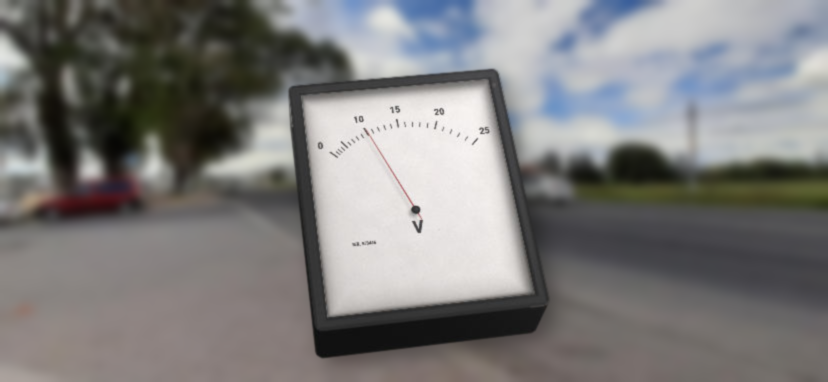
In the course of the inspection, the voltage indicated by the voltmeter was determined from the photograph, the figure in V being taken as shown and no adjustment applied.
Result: 10 V
